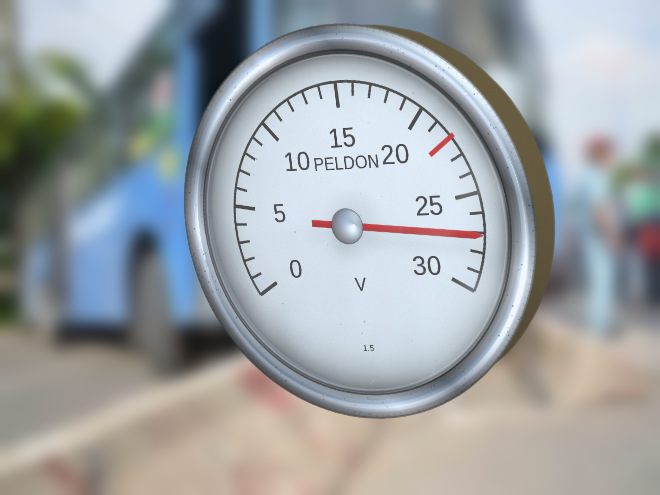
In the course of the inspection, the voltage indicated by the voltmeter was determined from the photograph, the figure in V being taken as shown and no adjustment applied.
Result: 27 V
